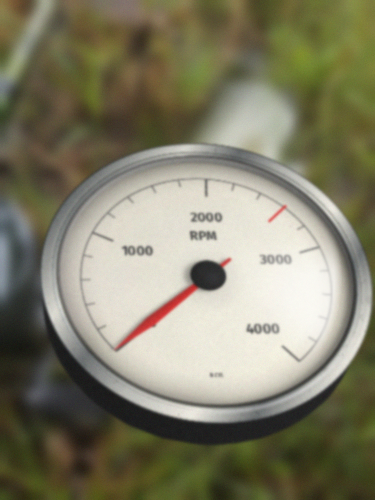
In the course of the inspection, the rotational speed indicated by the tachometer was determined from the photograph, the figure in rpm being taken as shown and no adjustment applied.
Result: 0 rpm
